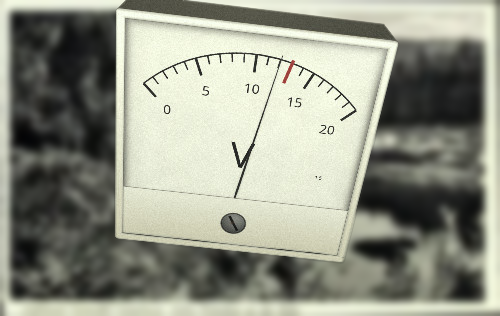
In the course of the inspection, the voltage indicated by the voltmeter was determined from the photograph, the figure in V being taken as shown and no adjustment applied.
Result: 12 V
